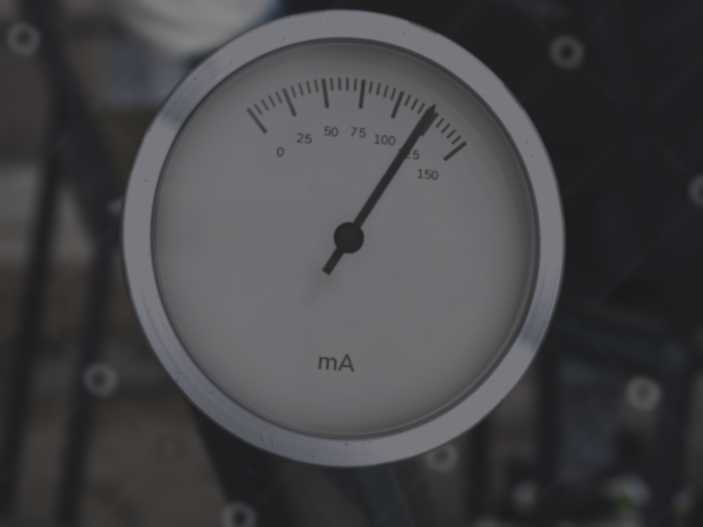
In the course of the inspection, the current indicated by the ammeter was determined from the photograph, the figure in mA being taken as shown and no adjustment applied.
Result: 120 mA
